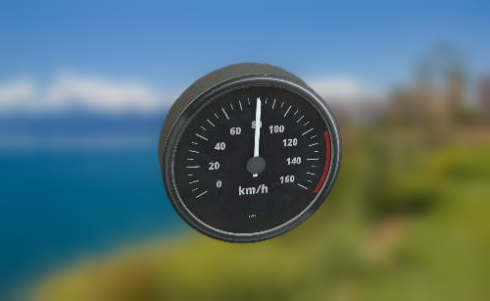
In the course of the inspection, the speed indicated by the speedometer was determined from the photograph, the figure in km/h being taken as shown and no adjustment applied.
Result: 80 km/h
